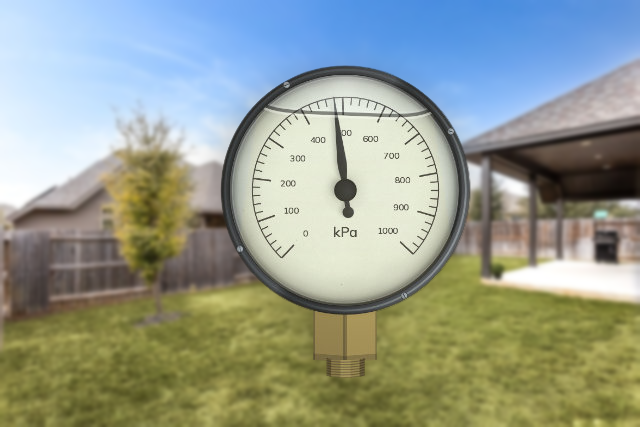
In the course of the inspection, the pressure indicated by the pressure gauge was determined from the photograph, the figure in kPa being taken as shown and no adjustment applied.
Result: 480 kPa
